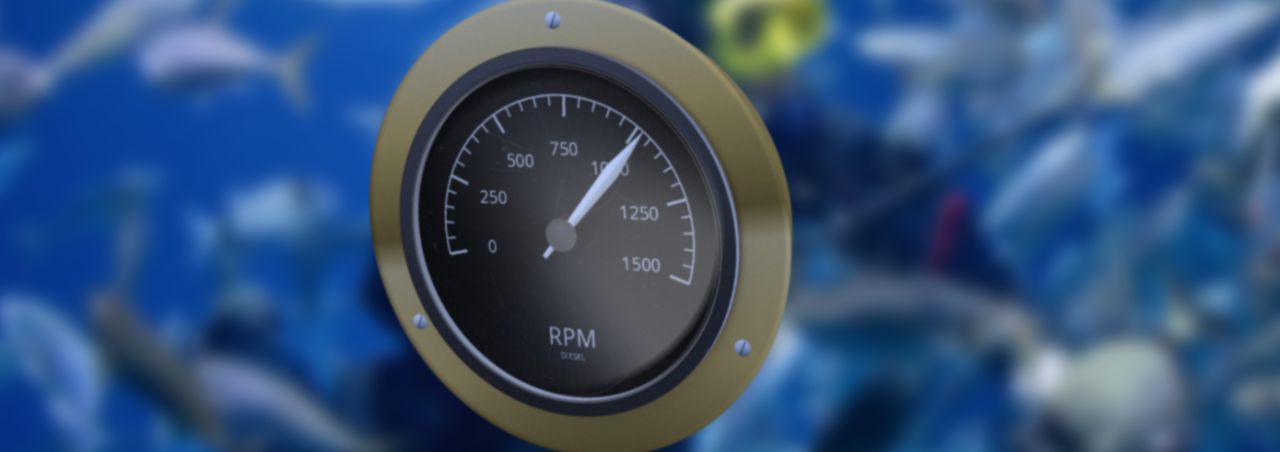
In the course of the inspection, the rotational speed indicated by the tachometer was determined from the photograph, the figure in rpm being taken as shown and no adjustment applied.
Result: 1025 rpm
